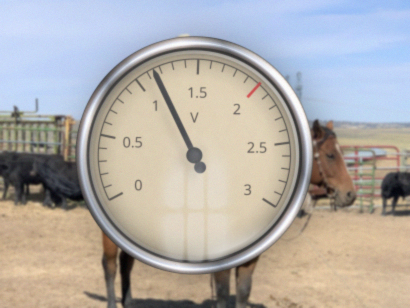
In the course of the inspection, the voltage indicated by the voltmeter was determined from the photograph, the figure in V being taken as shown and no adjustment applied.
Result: 1.15 V
